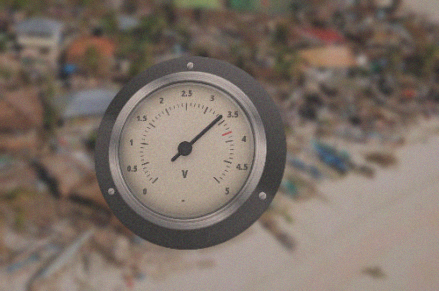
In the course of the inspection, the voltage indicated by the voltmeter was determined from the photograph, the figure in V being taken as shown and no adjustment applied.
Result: 3.4 V
